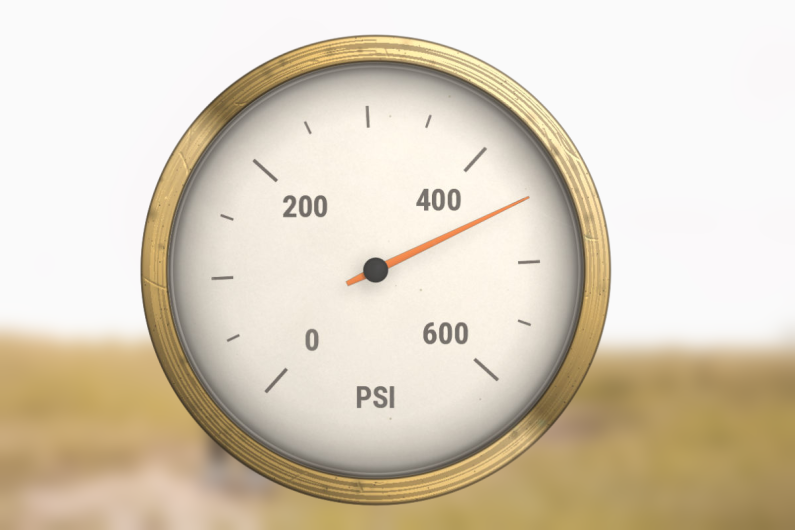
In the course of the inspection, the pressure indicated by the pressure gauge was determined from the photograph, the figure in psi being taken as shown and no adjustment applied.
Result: 450 psi
